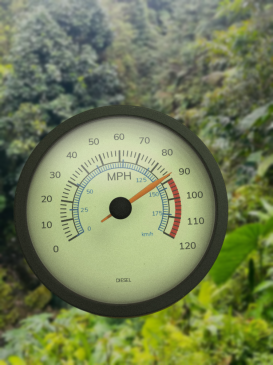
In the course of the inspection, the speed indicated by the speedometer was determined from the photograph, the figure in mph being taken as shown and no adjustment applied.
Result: 88 mph
